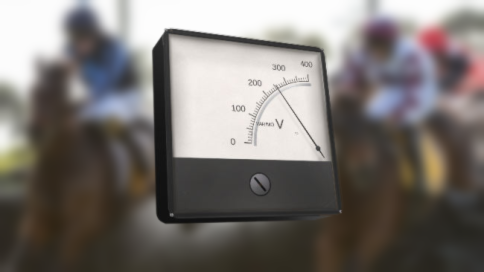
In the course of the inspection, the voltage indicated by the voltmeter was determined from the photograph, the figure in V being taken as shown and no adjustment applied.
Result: 250 V
